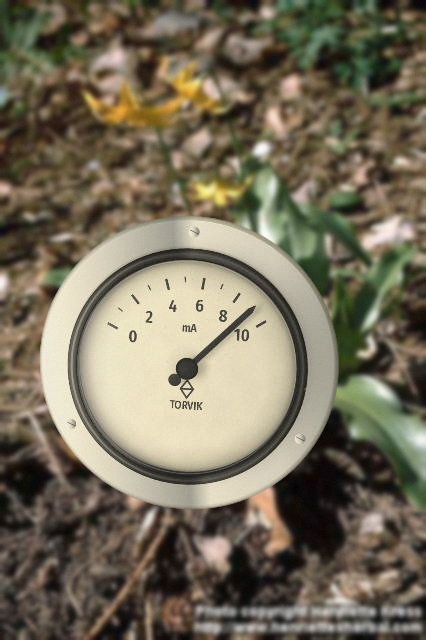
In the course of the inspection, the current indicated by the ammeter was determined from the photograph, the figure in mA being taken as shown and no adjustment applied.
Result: 9 mA
